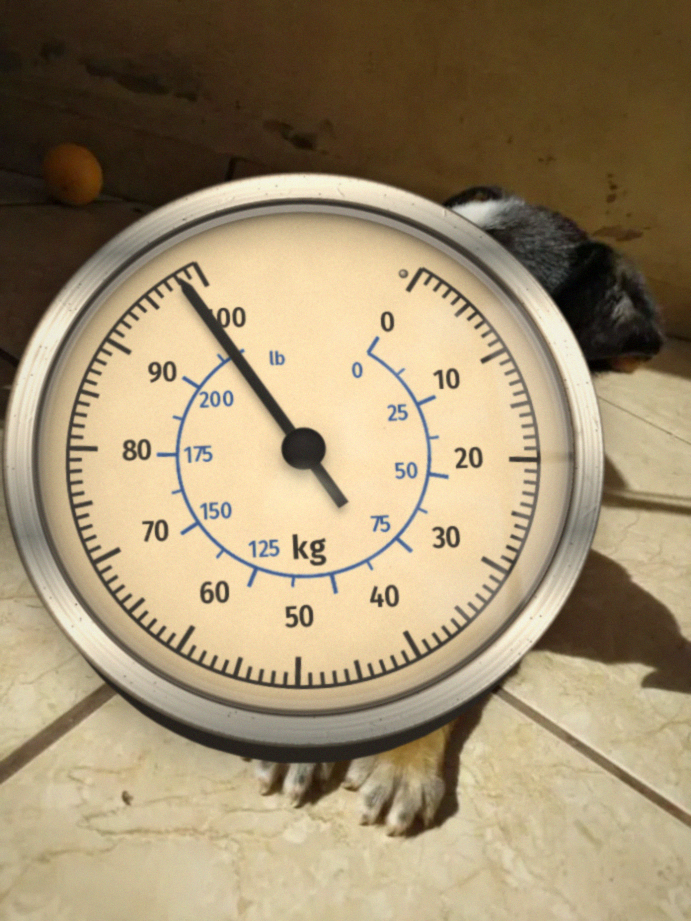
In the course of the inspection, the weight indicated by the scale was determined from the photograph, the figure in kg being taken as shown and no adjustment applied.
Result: 98 kg
